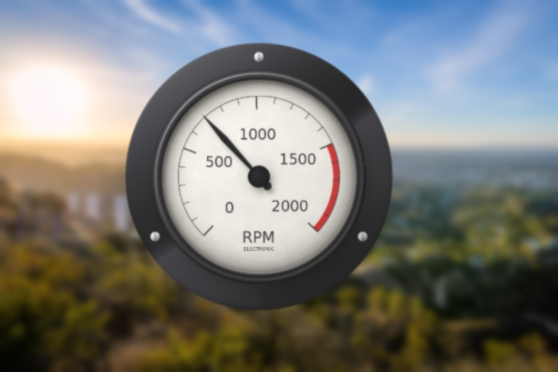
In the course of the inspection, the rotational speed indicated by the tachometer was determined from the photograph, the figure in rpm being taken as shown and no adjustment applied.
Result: 700 rpm
